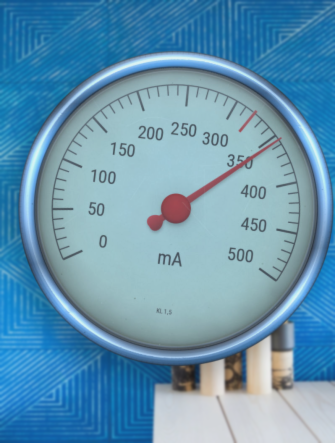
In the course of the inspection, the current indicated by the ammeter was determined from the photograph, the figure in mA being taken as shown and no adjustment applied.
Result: 355 mA
